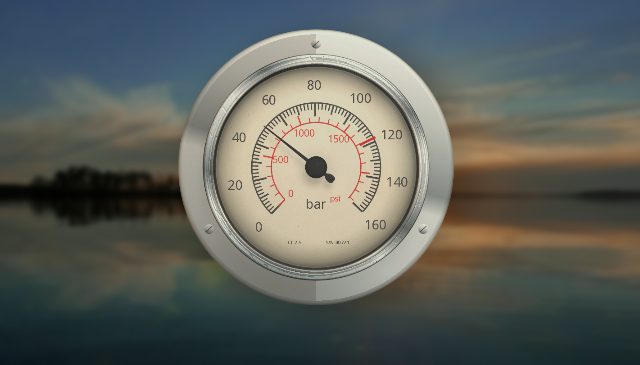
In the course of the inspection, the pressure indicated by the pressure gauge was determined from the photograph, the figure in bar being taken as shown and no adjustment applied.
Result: 50 bar
